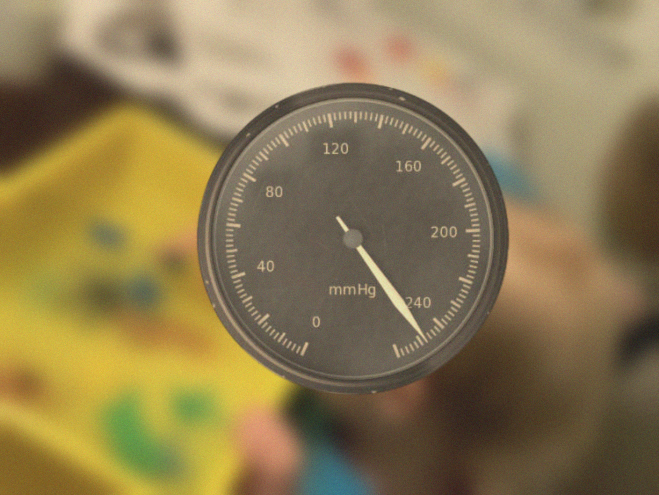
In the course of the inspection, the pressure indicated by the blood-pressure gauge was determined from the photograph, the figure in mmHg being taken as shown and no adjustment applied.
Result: 248 mmHg
